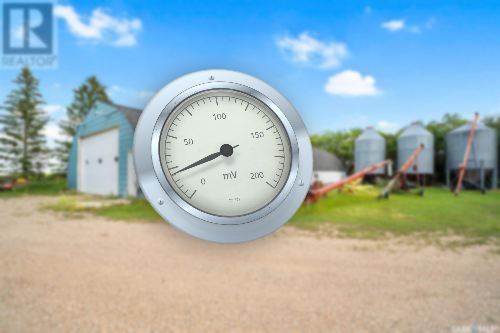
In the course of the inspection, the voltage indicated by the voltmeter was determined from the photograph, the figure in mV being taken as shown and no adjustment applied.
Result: 20 mV
